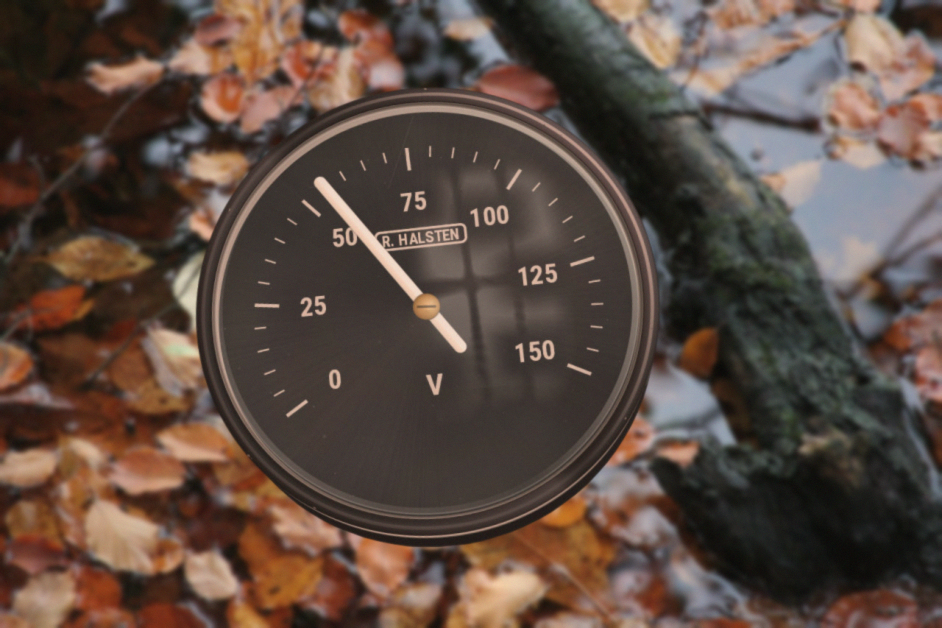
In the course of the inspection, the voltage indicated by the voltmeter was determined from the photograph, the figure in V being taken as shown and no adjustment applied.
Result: 55 V
